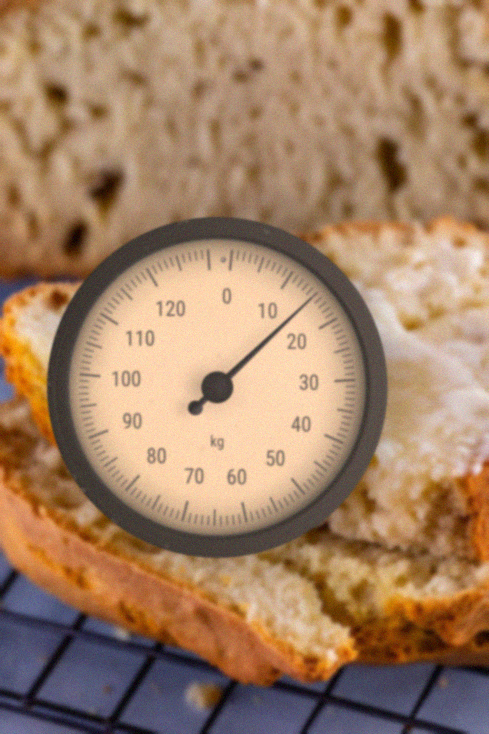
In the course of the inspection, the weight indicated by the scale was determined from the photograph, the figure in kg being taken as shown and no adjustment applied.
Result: 15 kg
